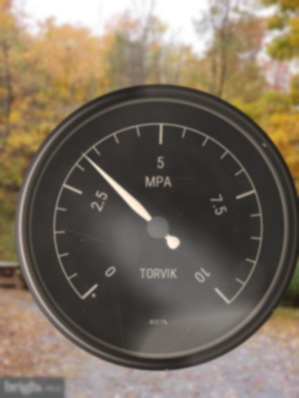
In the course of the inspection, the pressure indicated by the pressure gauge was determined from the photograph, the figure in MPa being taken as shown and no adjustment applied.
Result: 3.25 MPa
